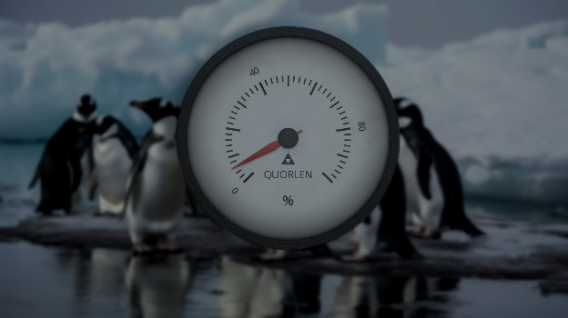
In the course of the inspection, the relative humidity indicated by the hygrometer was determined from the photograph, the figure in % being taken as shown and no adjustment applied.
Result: 6 %
